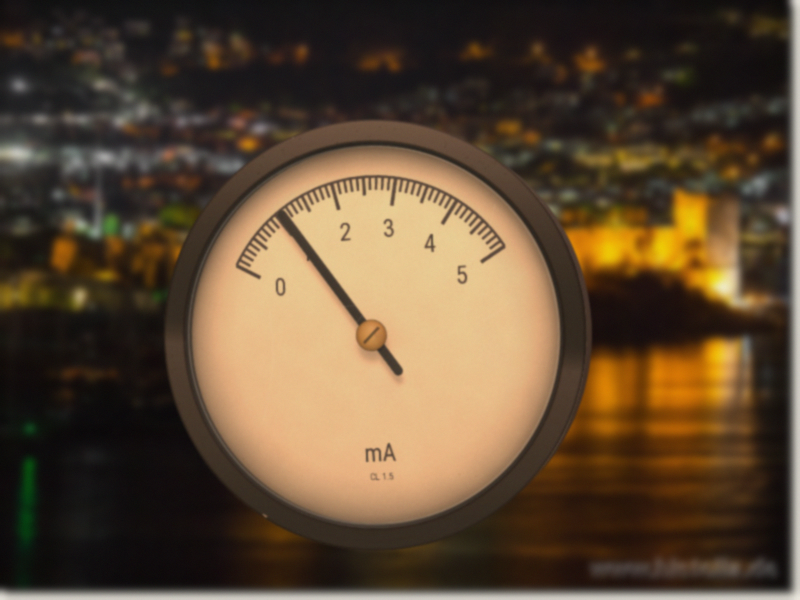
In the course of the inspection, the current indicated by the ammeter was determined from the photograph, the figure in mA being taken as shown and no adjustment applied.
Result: 1.1 mA
